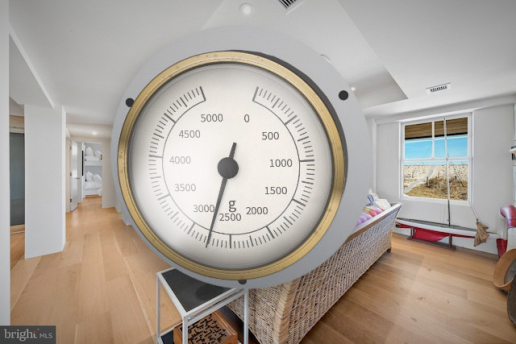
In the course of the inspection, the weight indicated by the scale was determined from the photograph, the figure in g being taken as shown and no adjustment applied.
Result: 2750 g
